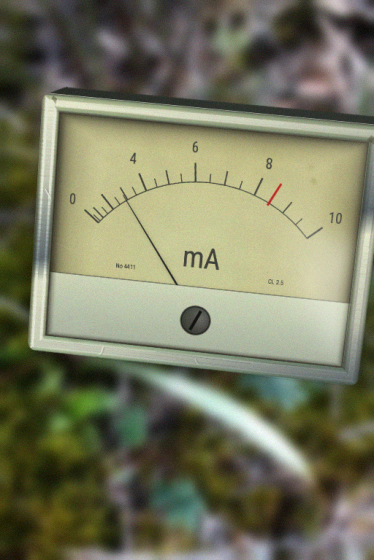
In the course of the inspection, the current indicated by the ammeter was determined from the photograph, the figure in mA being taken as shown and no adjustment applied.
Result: 3 mA
